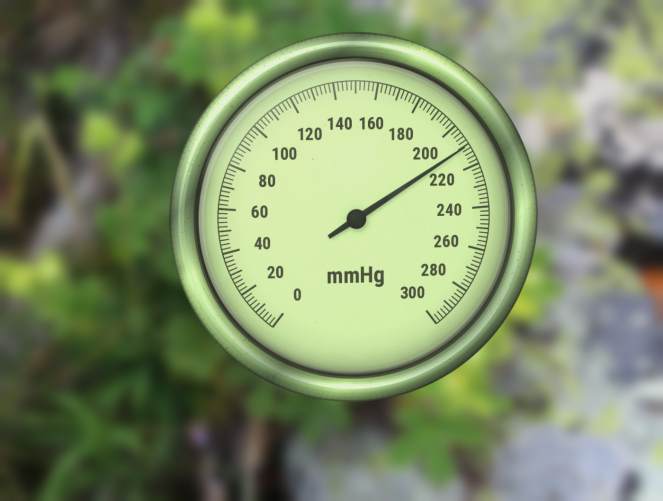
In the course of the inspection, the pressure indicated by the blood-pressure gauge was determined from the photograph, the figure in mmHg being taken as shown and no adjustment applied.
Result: 210 mmHg
